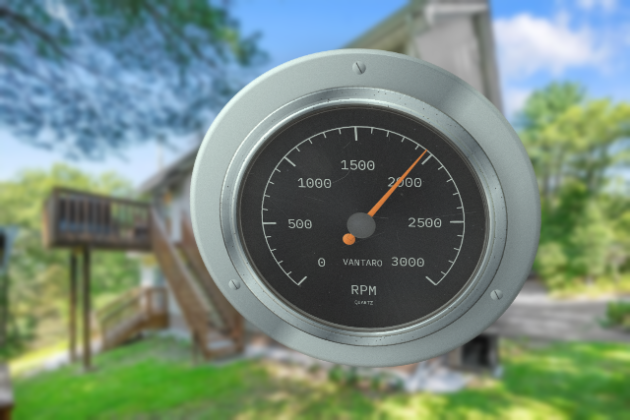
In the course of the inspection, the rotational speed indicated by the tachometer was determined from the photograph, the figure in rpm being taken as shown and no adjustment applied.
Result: 1950 rpm
